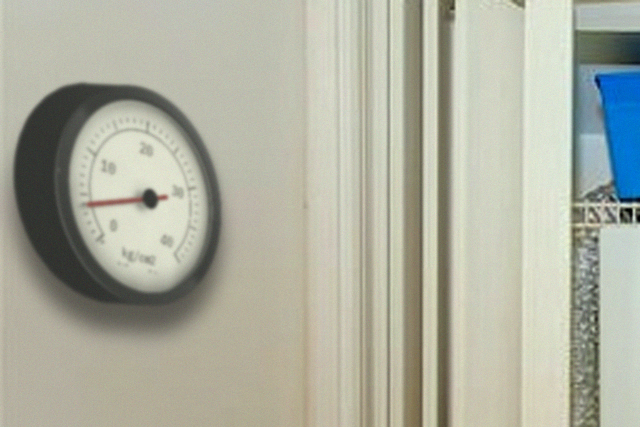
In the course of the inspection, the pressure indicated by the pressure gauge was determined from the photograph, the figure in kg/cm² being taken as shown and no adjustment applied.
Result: 4 kg/cm²
